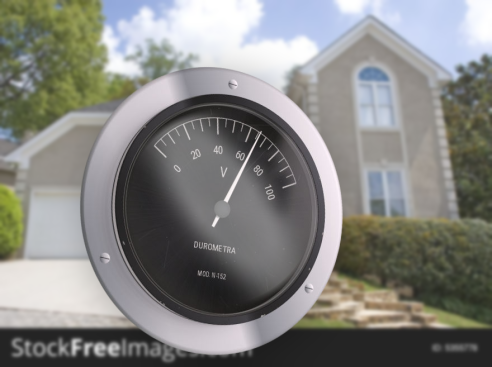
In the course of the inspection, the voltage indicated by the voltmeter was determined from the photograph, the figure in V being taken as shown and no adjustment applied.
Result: 65 V
